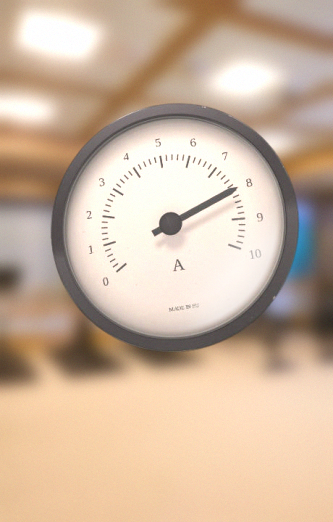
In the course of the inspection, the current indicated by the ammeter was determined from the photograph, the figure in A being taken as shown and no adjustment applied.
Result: 8 A
